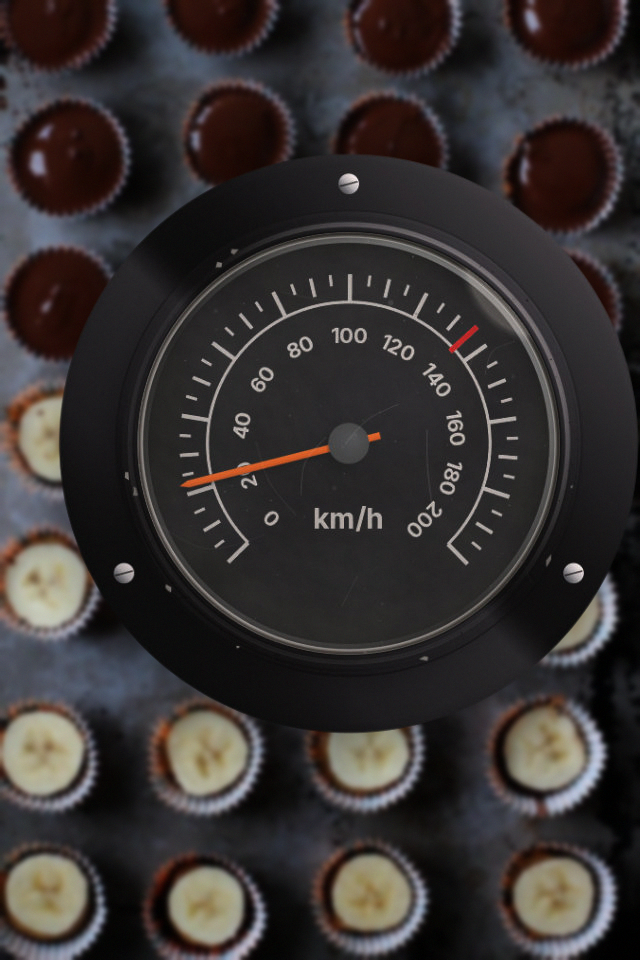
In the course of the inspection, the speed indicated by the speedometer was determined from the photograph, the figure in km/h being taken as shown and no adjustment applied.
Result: 22.5 km/h
